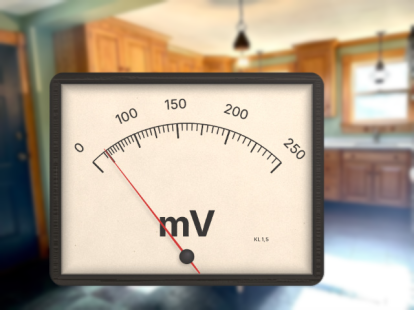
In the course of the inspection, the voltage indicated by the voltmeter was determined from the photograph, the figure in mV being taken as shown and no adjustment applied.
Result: 50 mV
